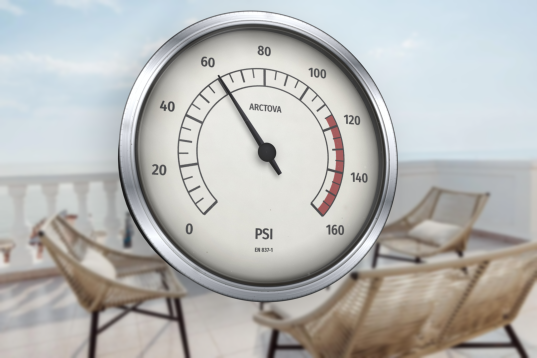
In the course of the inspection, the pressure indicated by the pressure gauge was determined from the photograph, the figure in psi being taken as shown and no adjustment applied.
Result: 60 psi
